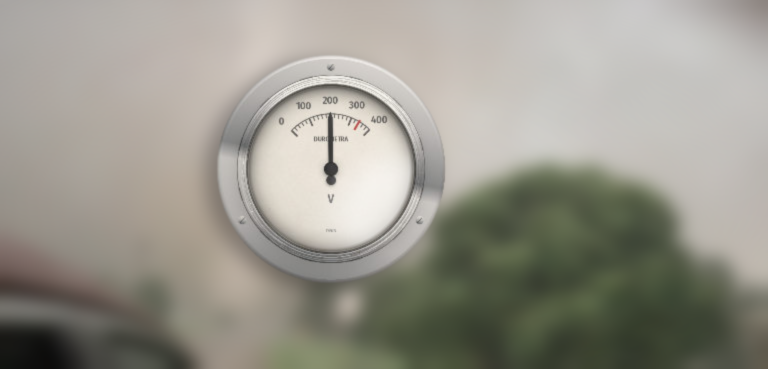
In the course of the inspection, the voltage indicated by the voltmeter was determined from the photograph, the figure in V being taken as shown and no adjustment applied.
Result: 200 V
